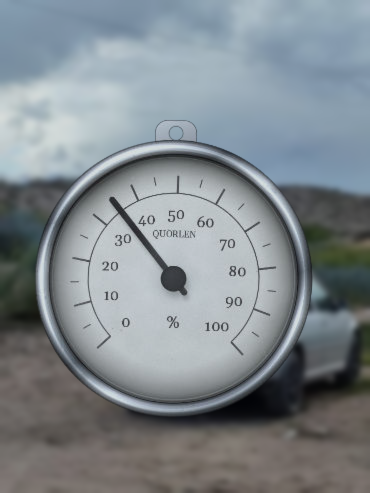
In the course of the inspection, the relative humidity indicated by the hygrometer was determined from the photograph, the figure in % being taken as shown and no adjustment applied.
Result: 35 %
